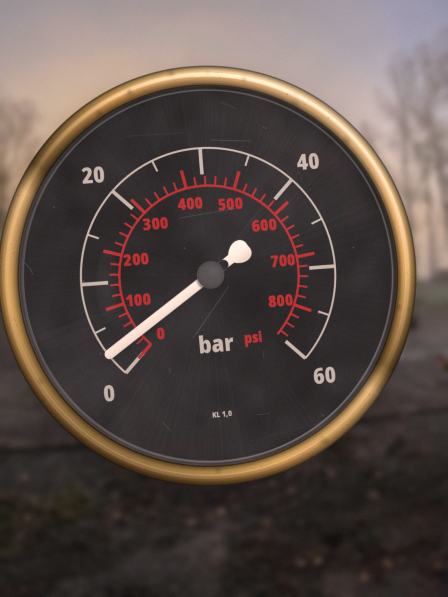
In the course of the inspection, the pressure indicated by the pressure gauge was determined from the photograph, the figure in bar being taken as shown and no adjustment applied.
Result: 2.5 bar
